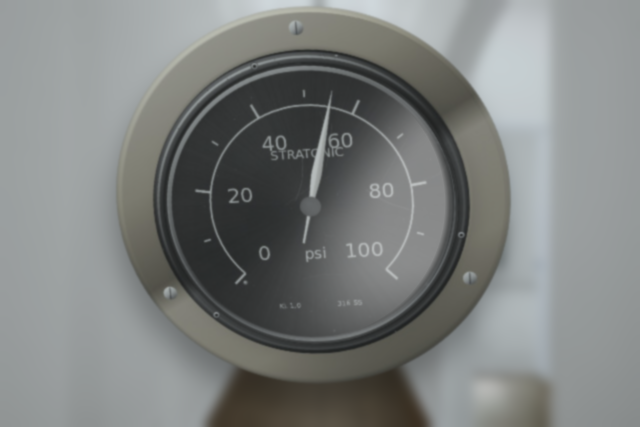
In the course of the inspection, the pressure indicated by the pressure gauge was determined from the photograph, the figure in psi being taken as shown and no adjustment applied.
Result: 55 psi
